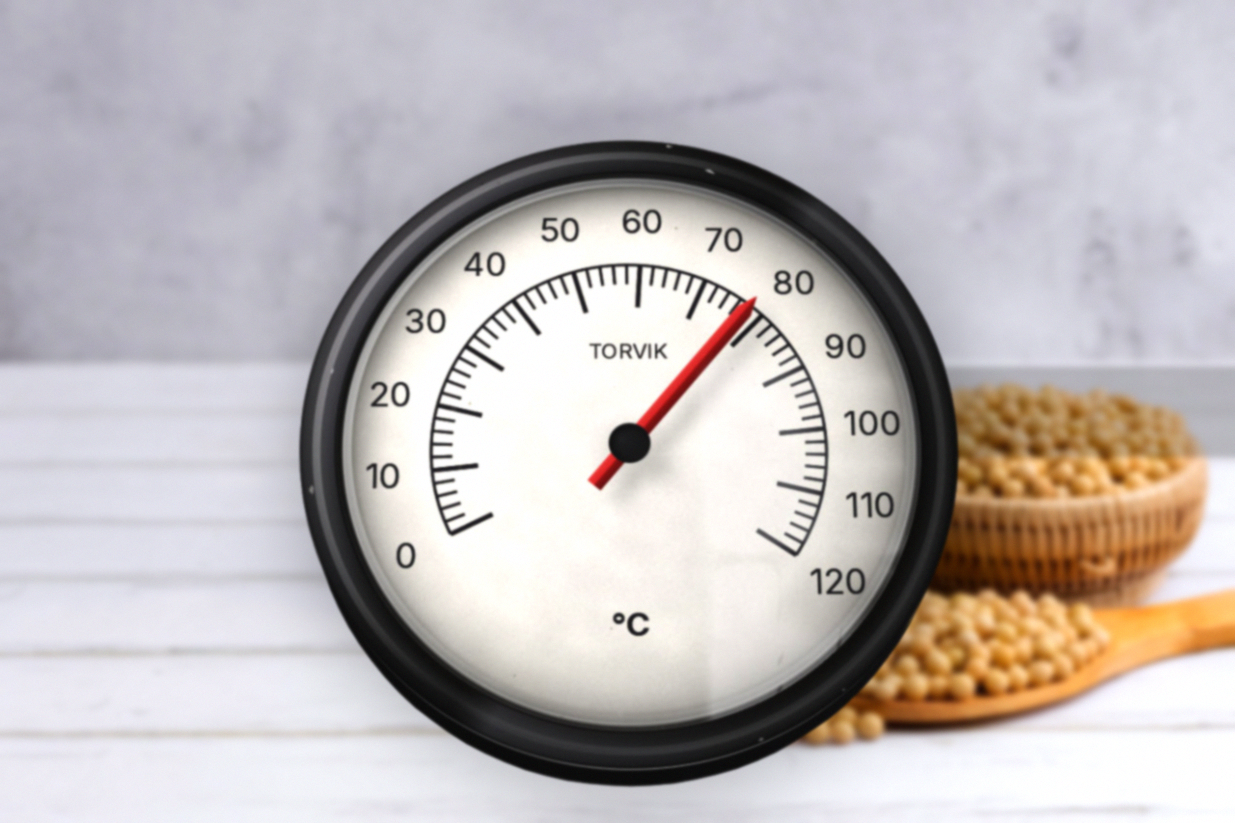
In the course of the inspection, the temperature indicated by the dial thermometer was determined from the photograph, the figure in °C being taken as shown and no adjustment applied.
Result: 78 °C
